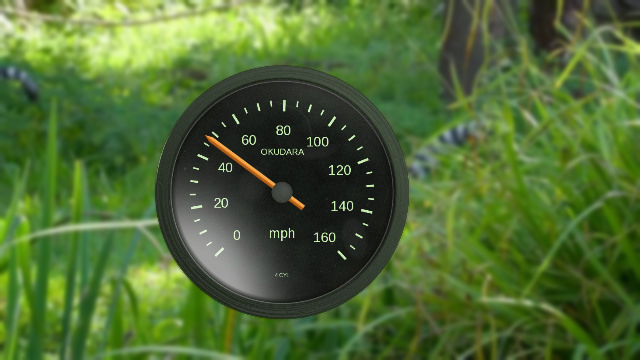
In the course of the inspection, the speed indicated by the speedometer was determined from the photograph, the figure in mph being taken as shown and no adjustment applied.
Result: 47.5 mph
